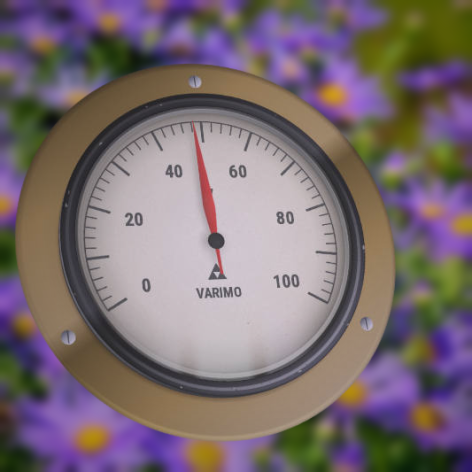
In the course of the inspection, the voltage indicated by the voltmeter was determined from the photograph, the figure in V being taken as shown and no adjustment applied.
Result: 48 V
